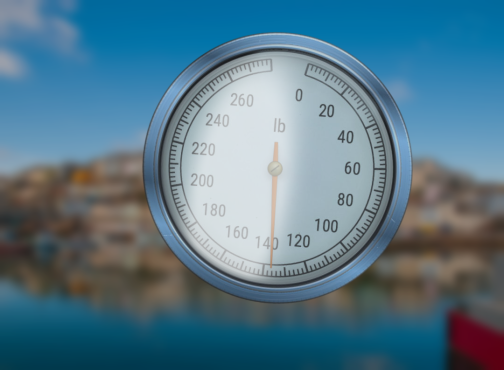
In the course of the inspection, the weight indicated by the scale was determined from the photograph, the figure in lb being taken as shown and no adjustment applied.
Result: 136 lb
